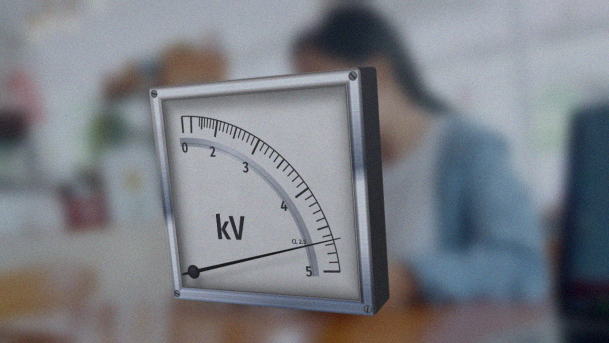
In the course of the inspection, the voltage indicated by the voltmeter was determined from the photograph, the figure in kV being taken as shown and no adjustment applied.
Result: 4.65 kV
